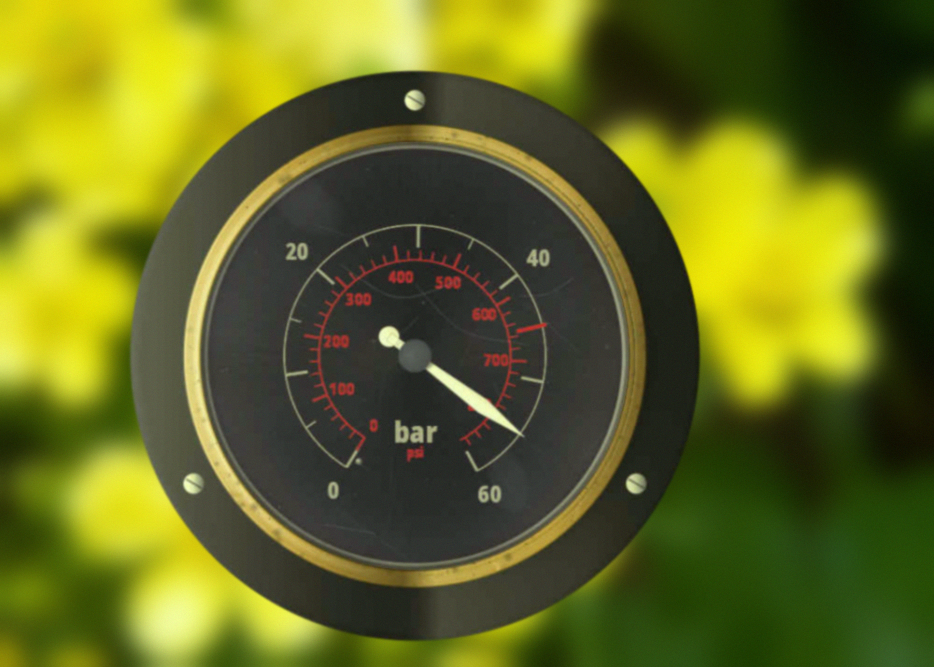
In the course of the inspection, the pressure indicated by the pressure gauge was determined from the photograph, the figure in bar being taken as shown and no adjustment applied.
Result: 55 bar
